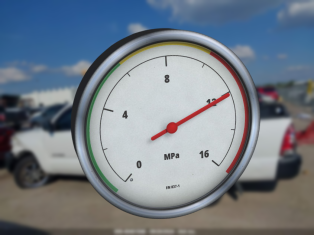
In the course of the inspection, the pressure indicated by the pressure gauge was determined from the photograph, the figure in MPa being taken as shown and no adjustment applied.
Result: 12 MPa
